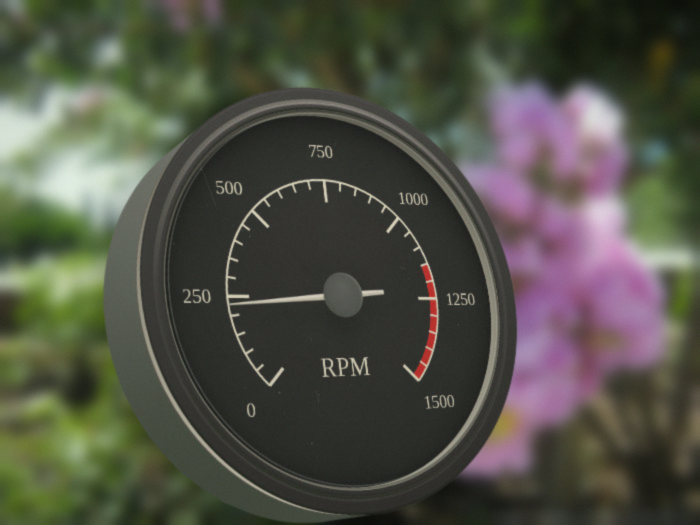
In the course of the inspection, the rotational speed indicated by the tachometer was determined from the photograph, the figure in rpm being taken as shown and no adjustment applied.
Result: 225 rpm
